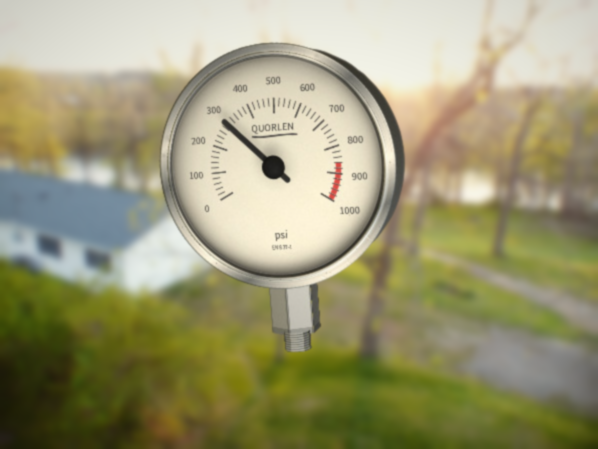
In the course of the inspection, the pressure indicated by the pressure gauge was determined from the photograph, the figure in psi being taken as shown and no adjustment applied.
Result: 300 psi
